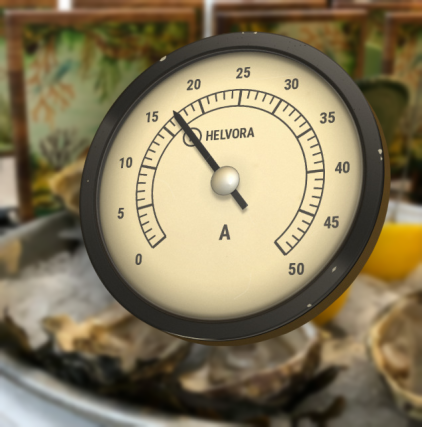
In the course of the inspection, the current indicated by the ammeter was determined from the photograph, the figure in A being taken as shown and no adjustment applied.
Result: 17 A
